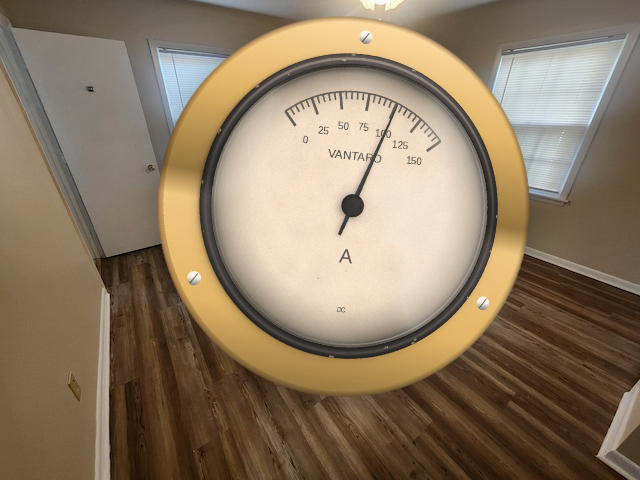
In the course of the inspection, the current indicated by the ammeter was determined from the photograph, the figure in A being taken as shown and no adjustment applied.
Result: 100 A
